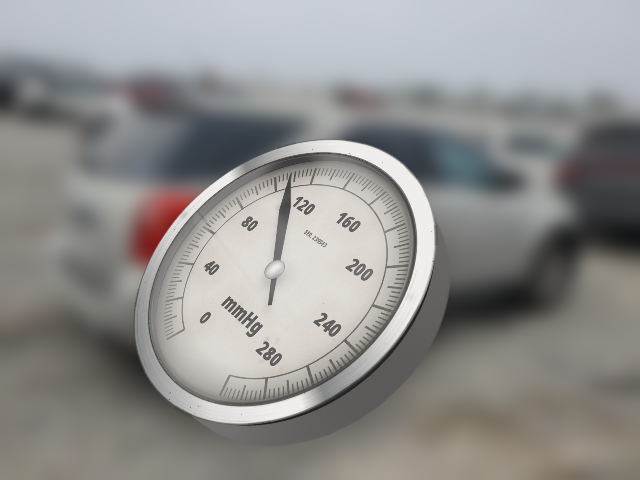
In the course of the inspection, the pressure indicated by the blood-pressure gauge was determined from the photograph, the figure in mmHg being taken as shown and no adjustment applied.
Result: 110 mmHg
